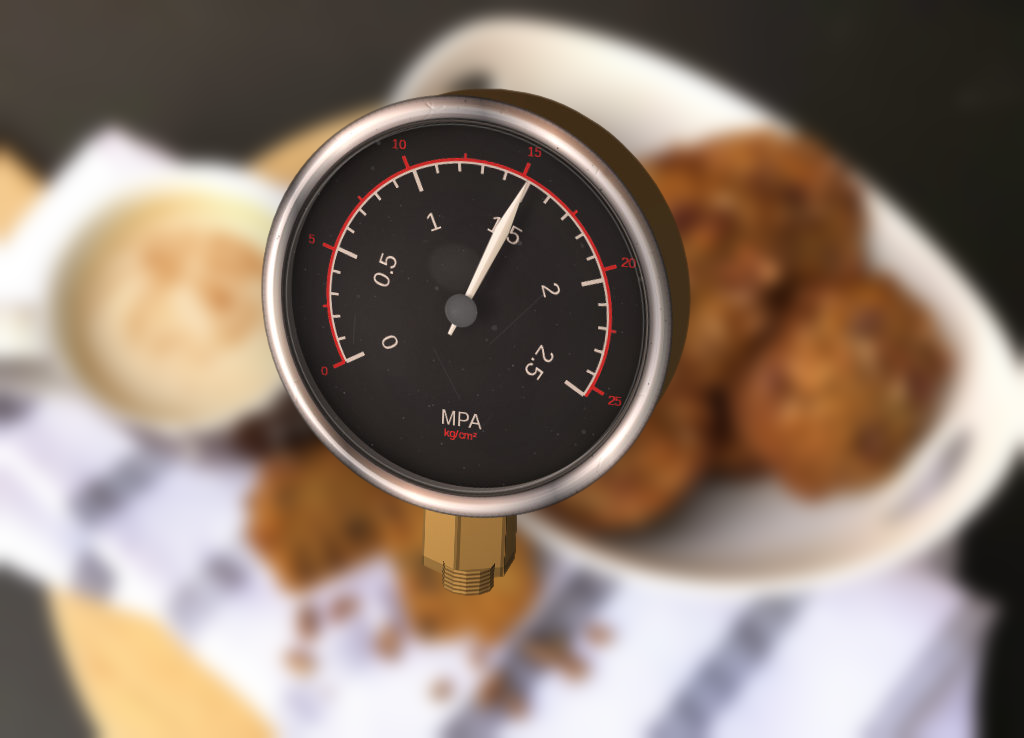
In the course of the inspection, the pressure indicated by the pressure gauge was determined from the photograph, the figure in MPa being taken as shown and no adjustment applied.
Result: 1.5 MPa
